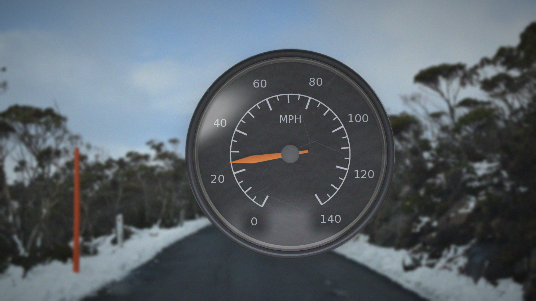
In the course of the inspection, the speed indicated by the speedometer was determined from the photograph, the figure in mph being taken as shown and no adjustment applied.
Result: 25 mph
